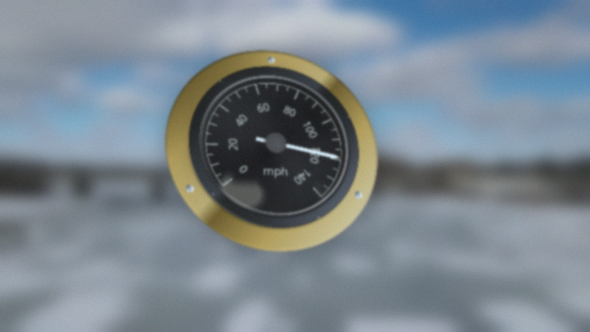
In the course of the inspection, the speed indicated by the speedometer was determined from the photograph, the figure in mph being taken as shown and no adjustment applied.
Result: 120 mph
